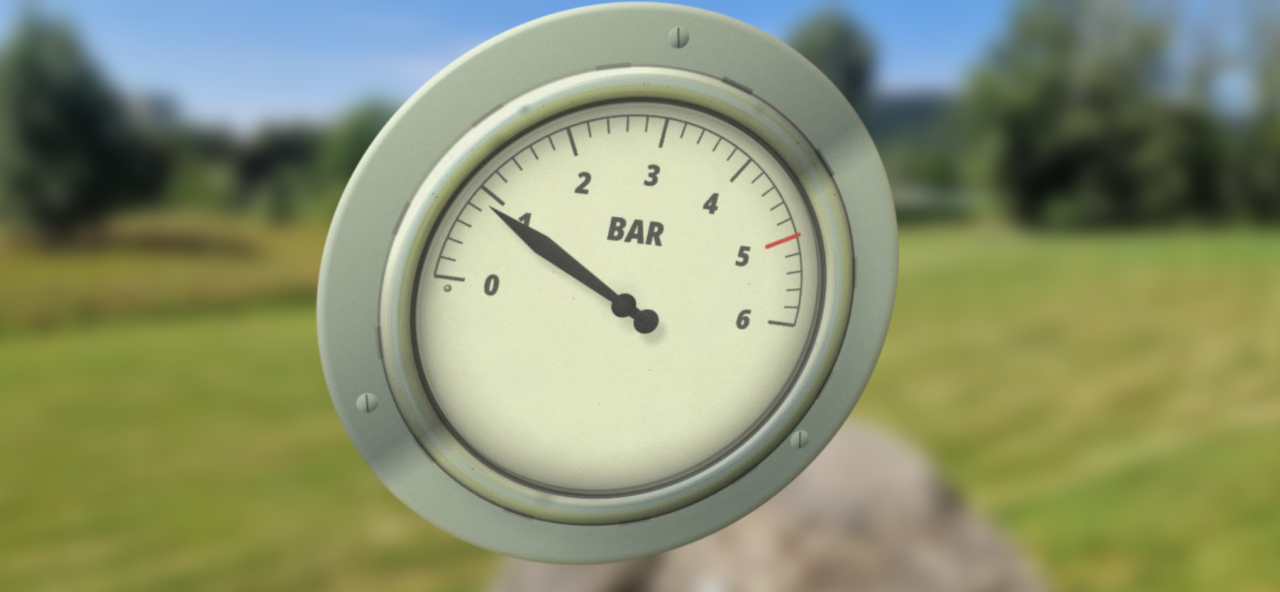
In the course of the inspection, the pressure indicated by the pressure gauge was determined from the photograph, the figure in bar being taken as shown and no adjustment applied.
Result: 0.9 bar
